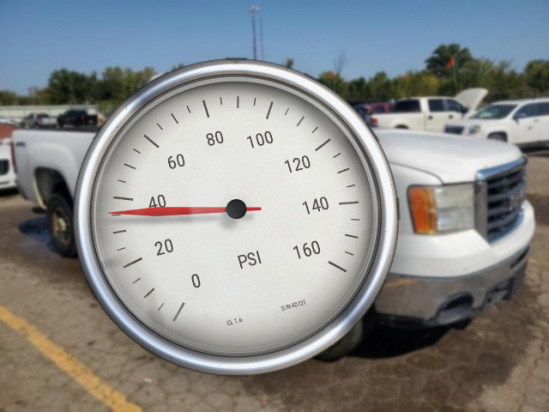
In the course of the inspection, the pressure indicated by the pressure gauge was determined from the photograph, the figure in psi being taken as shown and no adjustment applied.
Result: 35 psi
